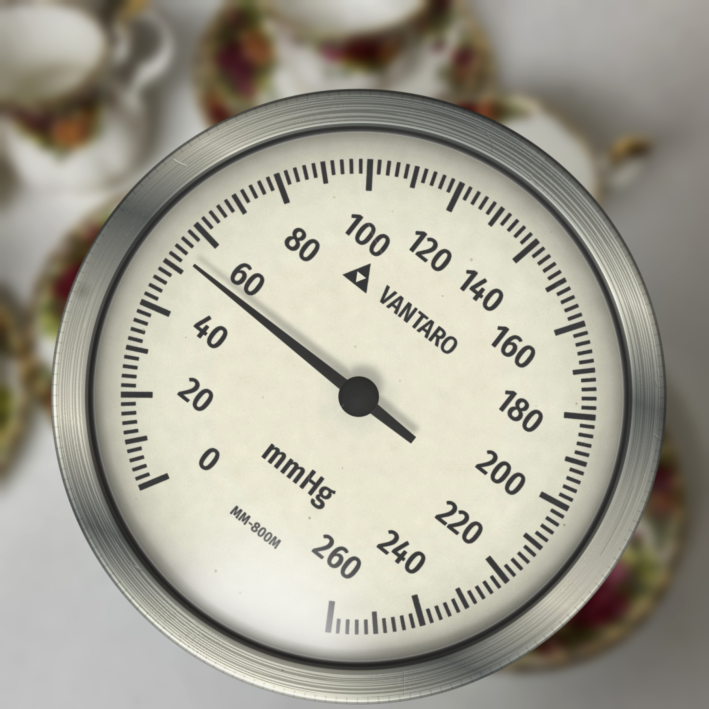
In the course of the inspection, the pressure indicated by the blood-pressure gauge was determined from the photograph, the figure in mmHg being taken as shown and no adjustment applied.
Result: 53 mmHg
